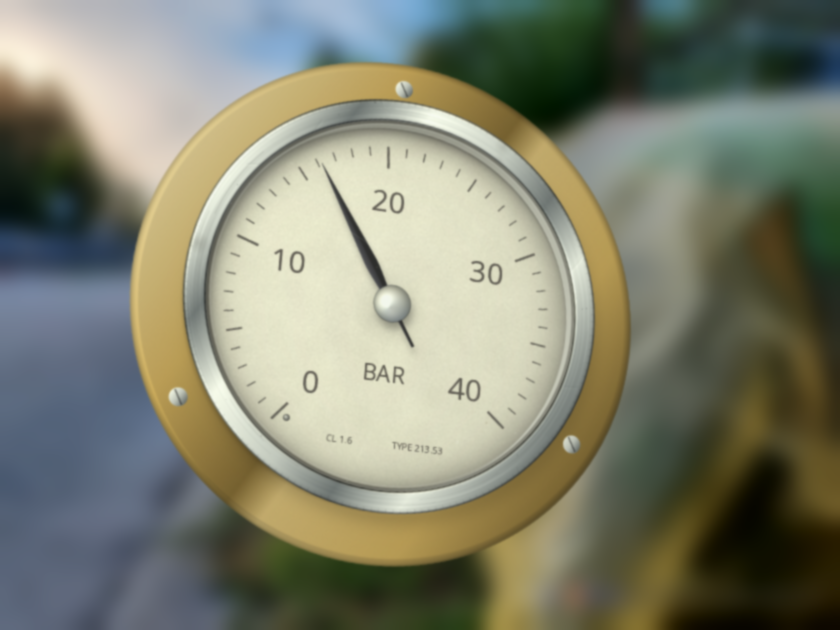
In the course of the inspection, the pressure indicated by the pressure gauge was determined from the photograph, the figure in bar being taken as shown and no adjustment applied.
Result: 16 bar
